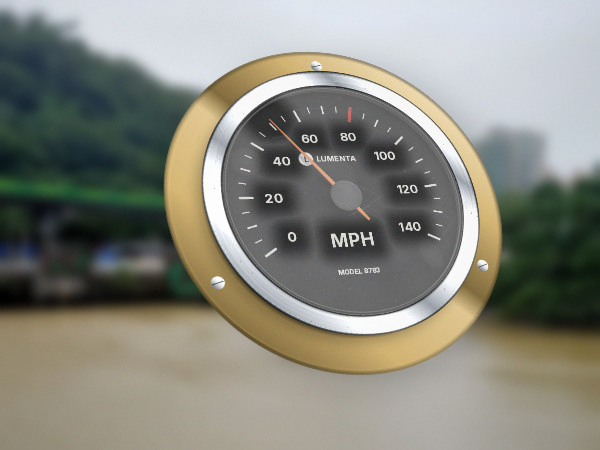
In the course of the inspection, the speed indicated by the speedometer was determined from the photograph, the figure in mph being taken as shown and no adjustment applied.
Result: 50 mph
